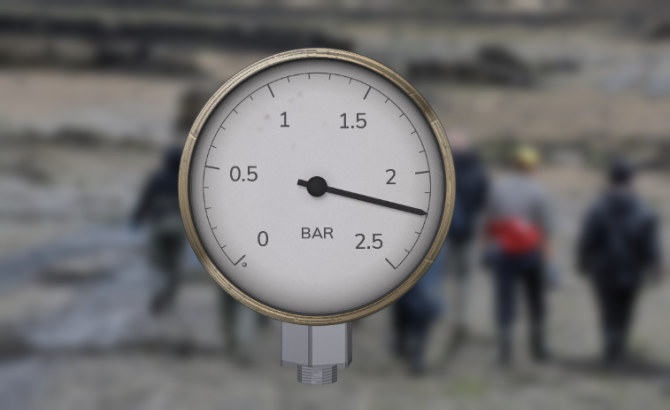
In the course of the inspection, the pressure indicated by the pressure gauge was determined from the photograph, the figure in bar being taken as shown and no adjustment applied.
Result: 2.2 bar
